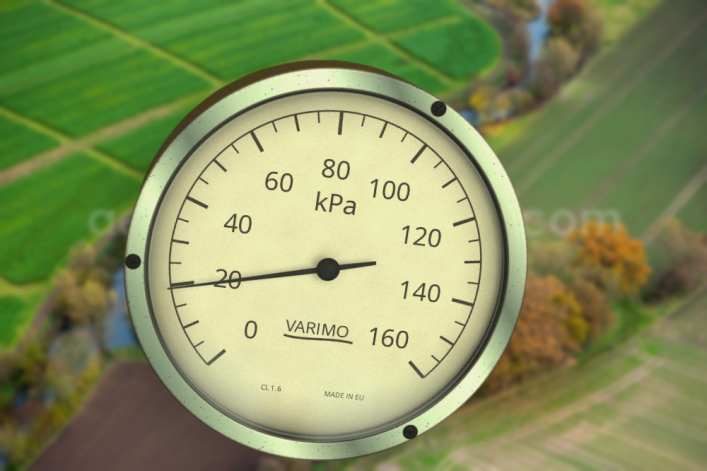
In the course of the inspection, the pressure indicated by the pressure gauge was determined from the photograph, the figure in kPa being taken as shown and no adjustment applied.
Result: 20 kPa
